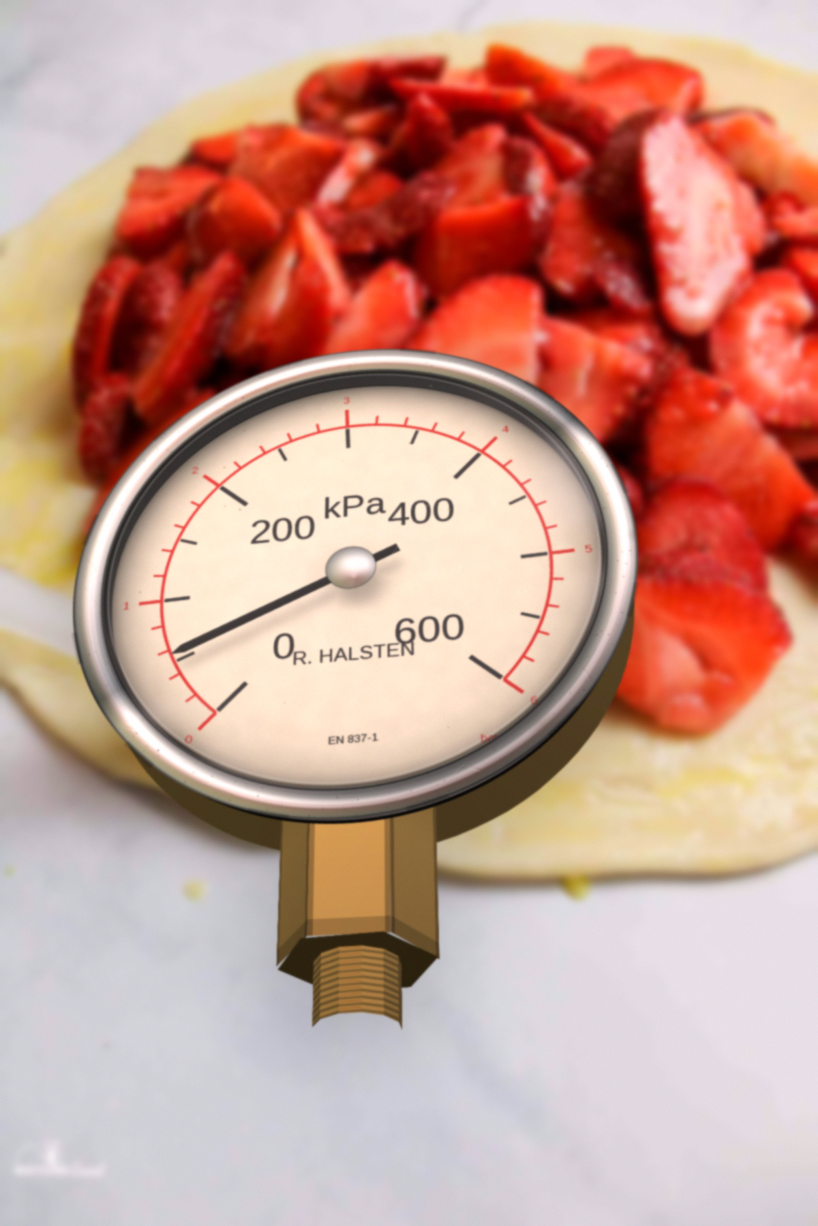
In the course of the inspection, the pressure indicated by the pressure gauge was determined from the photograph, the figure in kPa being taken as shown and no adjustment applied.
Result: 50 kPa
